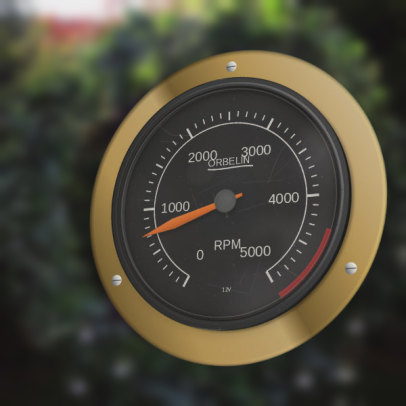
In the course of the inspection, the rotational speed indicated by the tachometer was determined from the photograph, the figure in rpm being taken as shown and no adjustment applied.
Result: 700 rpm
